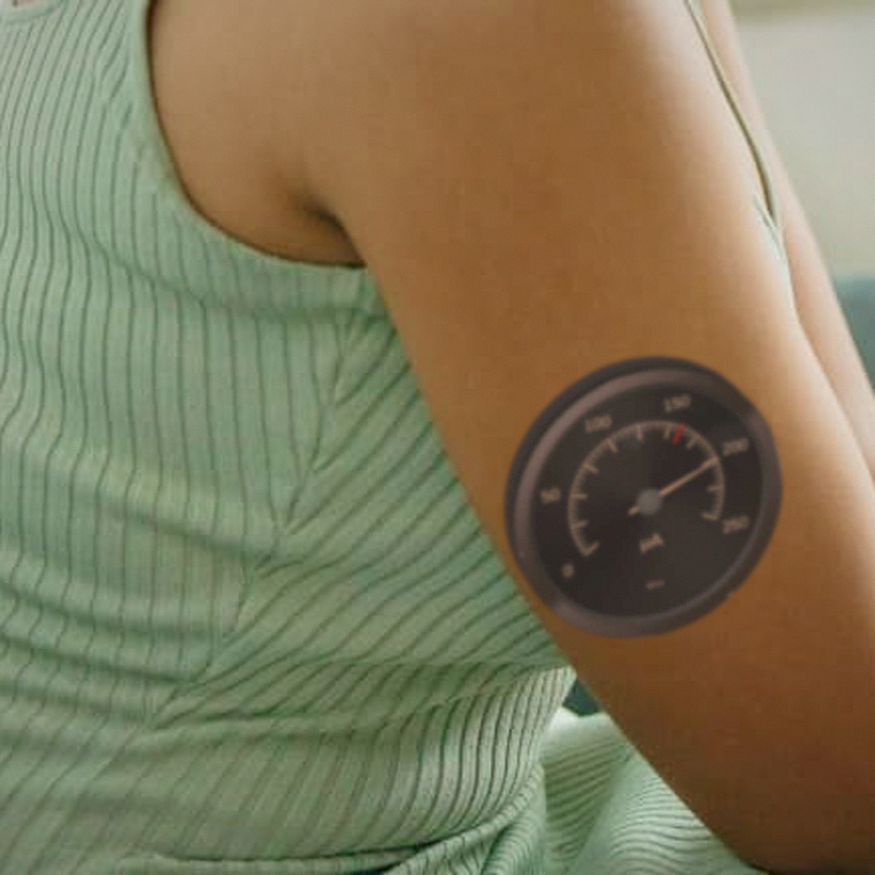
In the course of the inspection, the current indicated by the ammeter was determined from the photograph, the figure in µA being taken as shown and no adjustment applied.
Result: 200 µA
